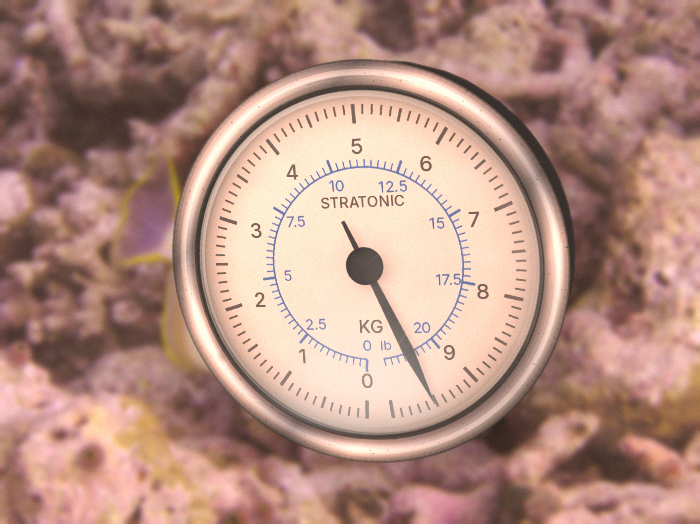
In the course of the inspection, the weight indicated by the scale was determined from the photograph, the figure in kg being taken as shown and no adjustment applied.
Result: 9.5 kg
